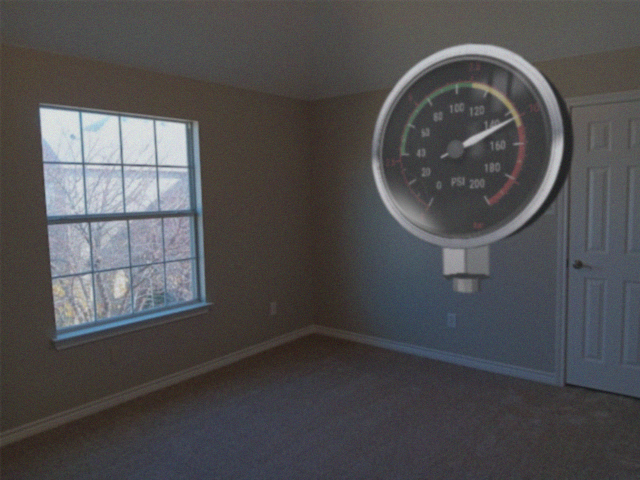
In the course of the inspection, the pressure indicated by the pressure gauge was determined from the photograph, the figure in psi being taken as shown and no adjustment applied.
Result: 145 psi
